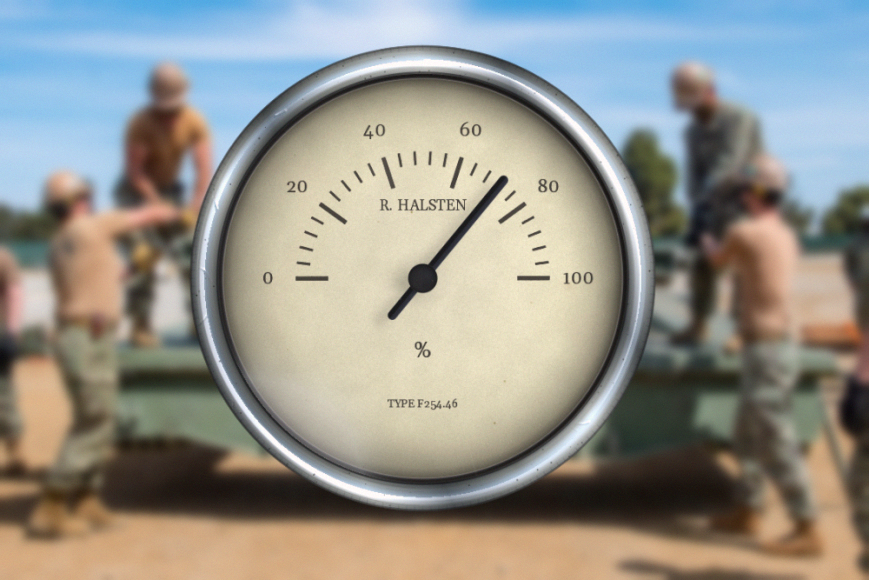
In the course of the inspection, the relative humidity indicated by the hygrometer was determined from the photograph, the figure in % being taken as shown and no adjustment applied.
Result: 72 %
